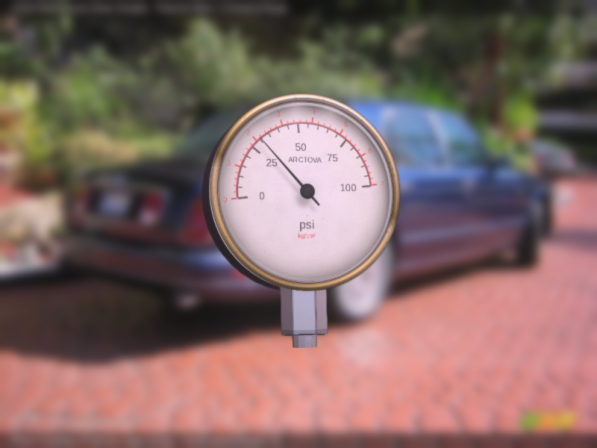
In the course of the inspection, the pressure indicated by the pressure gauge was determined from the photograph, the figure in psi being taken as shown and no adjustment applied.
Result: 30 psi
